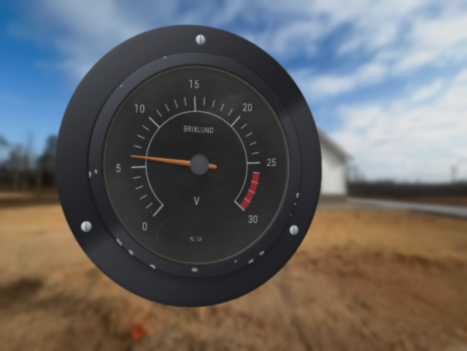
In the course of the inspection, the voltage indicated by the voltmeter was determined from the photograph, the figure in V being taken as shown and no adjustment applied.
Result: 6 V
